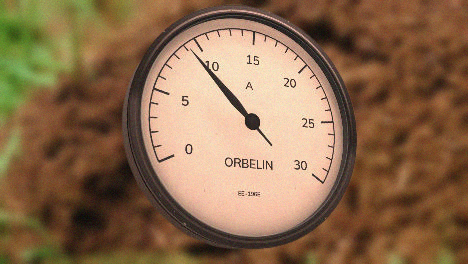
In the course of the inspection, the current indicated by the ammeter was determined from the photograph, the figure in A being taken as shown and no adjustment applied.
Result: 9 A
